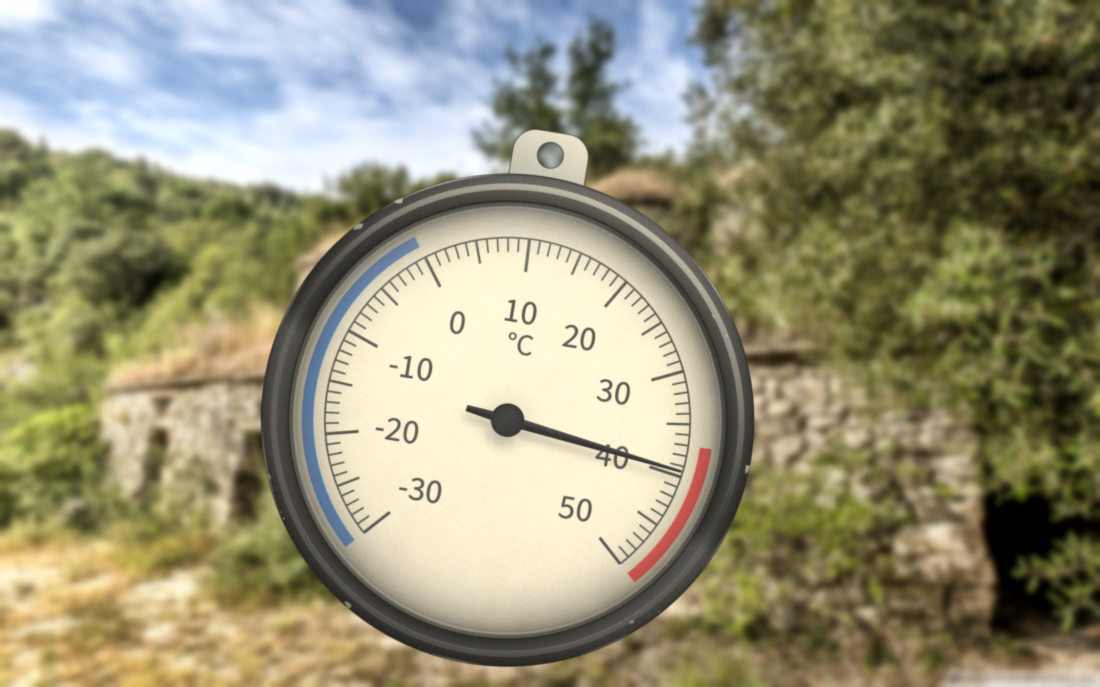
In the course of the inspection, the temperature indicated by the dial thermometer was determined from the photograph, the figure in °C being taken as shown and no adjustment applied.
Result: 39.5 °C
